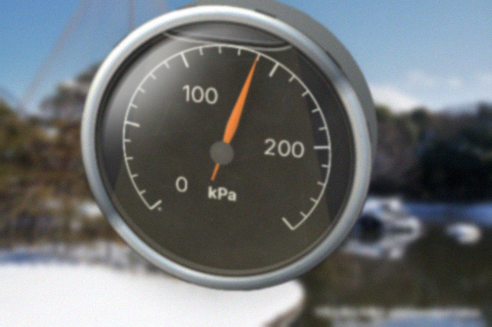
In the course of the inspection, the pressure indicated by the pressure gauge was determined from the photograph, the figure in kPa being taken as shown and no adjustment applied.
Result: 140 kPa
